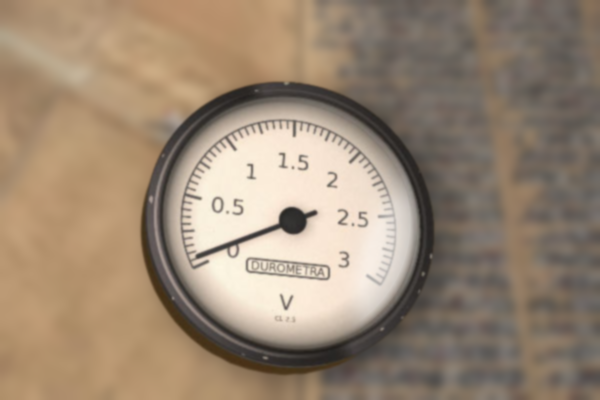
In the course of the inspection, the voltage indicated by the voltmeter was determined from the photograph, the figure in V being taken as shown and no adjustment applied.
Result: 0.05 V
